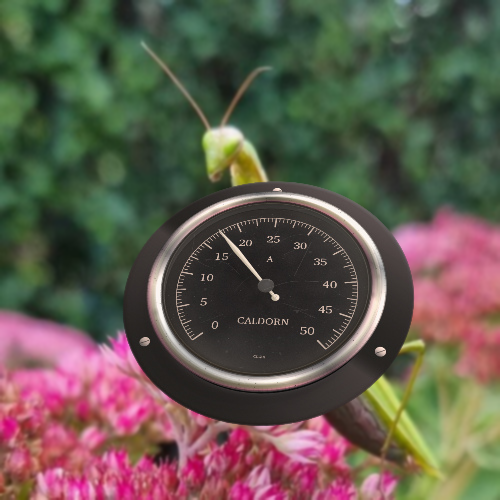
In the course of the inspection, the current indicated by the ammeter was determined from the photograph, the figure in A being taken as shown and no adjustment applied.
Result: 17.5 A
